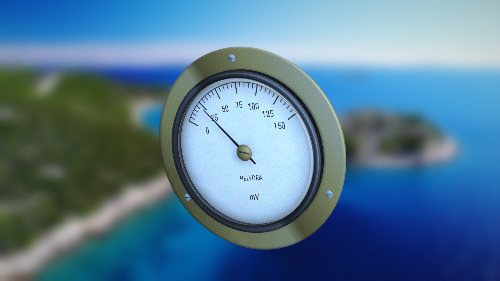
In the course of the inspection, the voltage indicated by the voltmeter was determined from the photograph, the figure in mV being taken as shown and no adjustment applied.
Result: 25 mV
